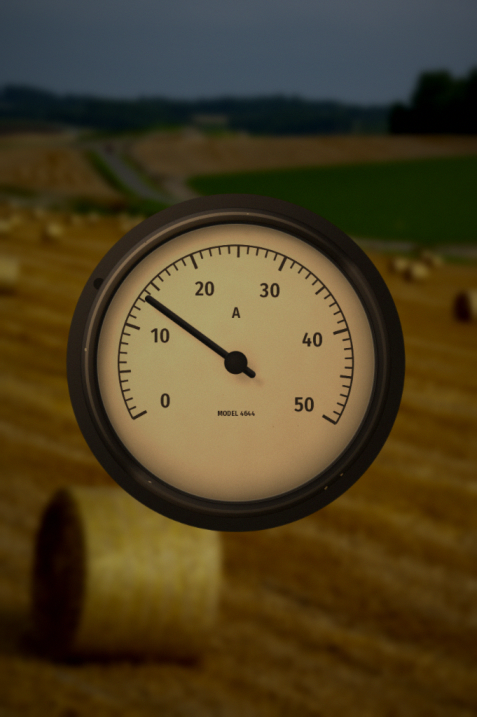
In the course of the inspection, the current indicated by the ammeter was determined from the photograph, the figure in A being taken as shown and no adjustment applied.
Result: 13.5 A
